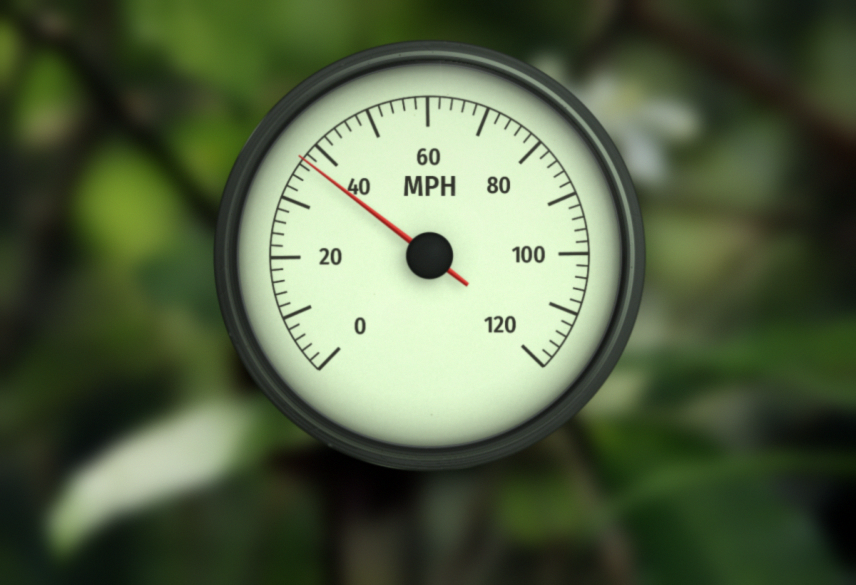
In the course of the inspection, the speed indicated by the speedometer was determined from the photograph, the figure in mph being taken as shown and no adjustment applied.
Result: 37 mph
